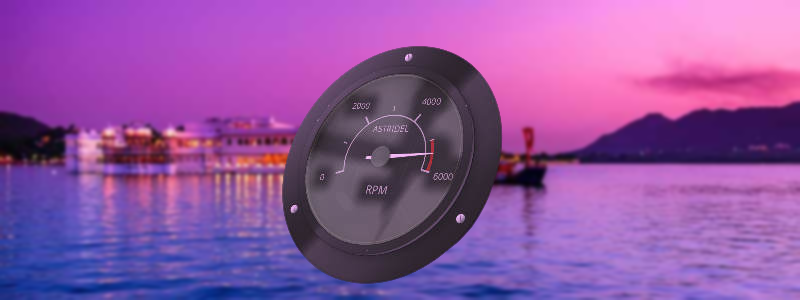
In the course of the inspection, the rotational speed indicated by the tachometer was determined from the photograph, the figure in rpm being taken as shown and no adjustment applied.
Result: 5500 rpm
